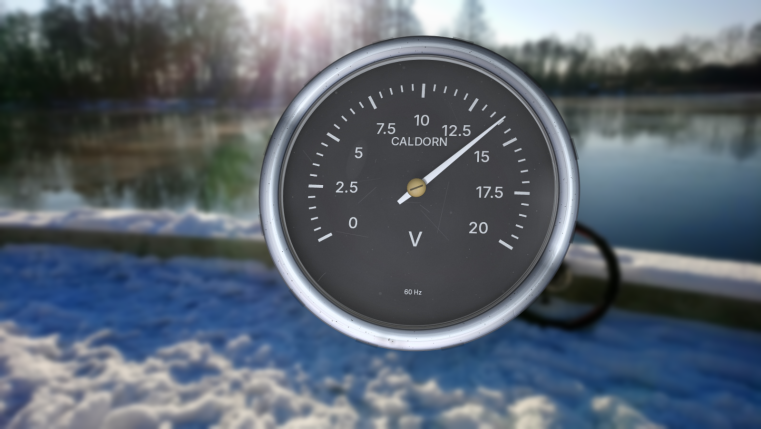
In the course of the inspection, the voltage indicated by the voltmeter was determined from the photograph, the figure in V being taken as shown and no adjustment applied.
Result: 14 V
